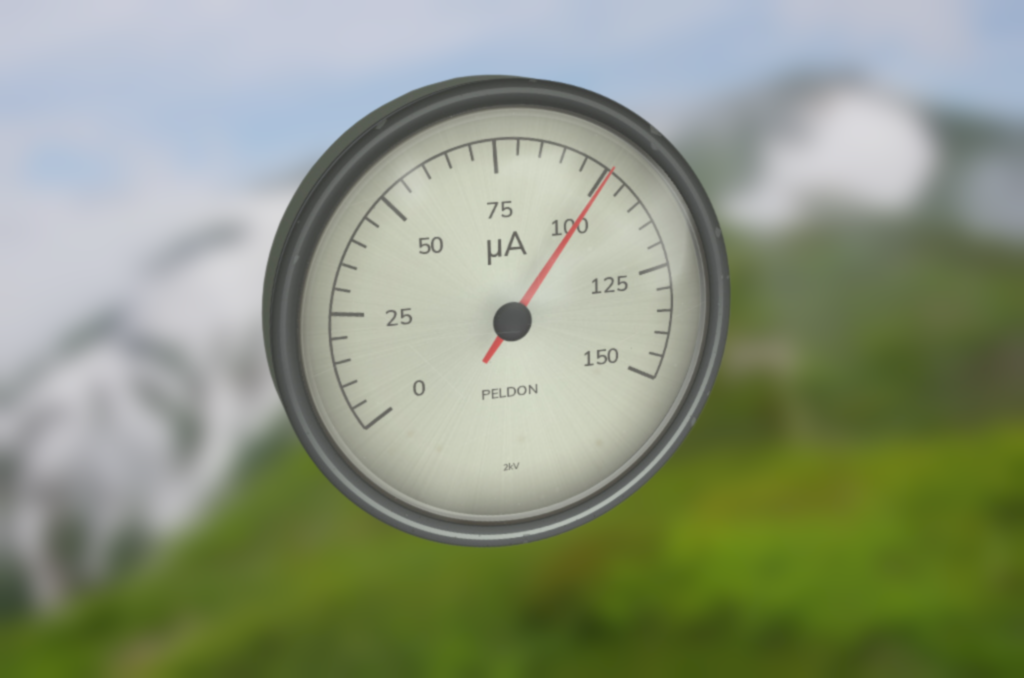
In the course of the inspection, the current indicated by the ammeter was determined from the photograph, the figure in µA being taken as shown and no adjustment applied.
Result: 100 µA
